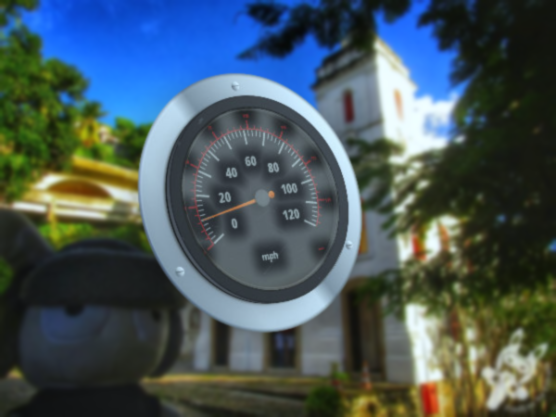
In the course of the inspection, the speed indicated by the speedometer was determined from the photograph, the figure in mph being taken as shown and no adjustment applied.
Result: 10 mph
